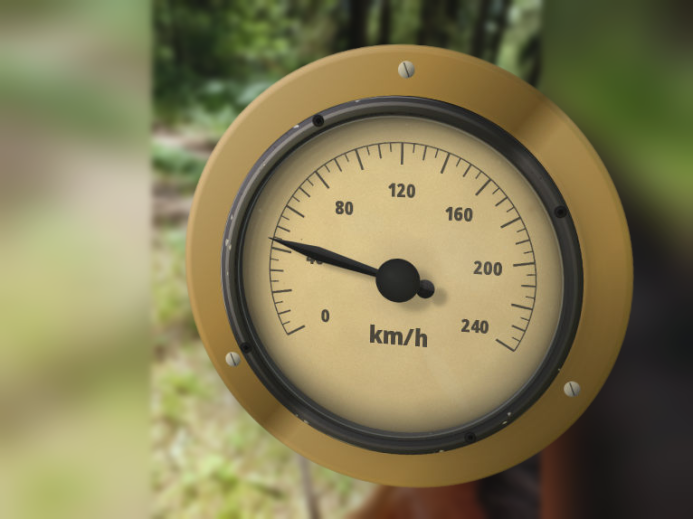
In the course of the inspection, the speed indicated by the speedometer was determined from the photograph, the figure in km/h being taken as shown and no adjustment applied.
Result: 45 km/h
